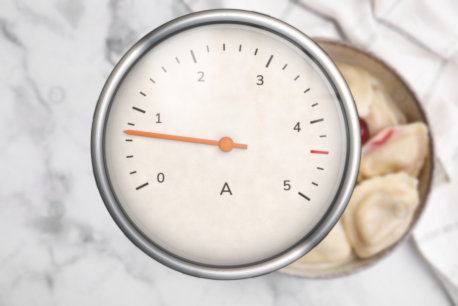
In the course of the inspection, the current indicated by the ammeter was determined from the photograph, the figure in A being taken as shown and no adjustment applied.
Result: 0.7 A
